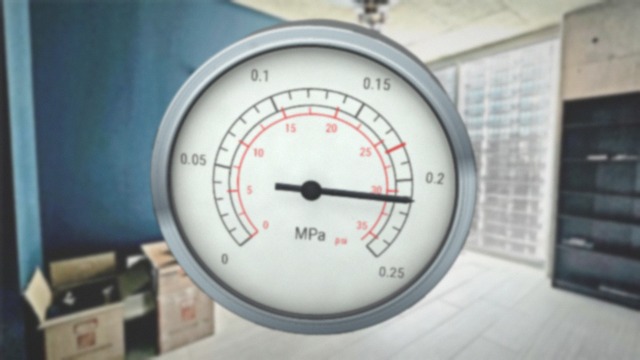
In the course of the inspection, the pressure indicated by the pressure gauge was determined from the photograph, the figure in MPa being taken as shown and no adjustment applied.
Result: 0.21 MPa
